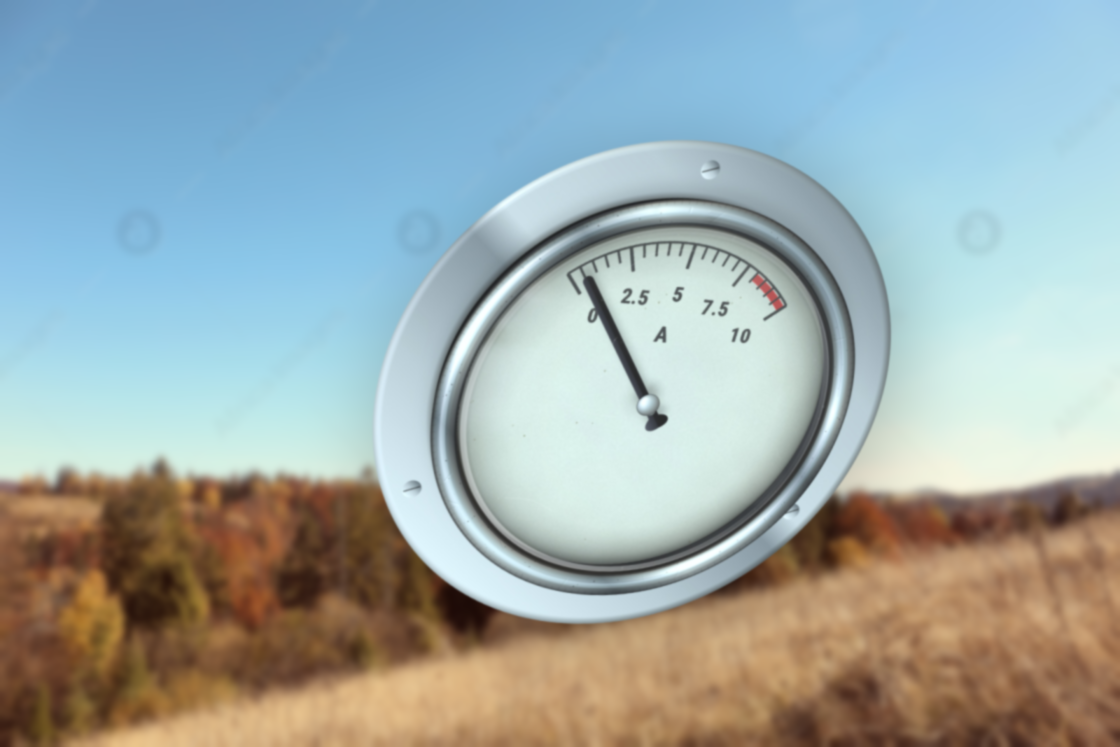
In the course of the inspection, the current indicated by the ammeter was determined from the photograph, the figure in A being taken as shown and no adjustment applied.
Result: 0.5 A
